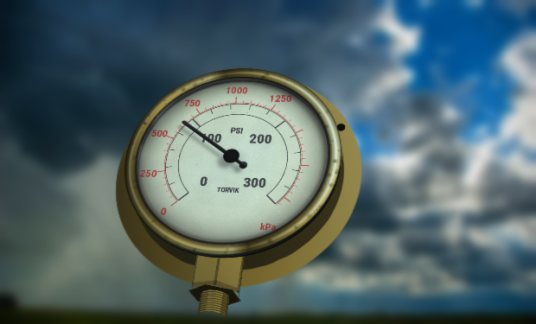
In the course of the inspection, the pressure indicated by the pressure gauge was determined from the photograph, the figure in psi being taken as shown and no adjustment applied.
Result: 90 psi
